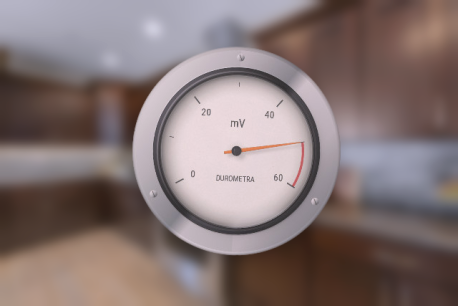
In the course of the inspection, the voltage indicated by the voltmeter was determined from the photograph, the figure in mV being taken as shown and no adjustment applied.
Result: 50 mV
